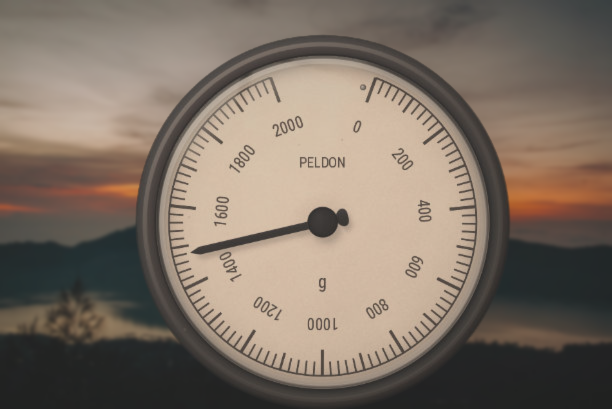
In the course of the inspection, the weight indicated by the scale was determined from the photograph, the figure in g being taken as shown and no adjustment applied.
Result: 1480 g
